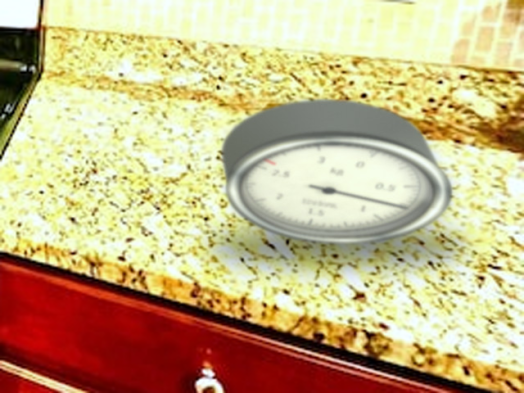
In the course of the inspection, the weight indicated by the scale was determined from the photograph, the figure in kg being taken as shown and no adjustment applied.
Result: 0.75 kg
